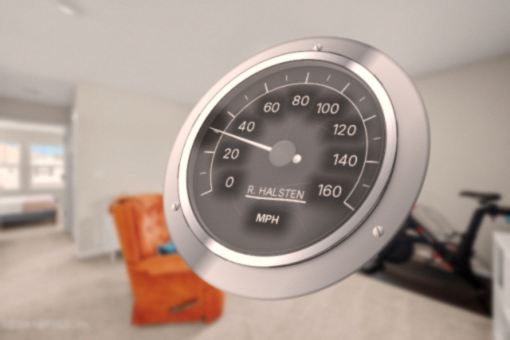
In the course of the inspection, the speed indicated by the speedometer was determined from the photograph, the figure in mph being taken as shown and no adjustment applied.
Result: 30 mph
